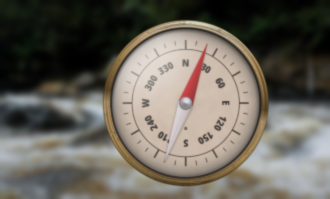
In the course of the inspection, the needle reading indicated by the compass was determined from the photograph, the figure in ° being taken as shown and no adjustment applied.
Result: 20 °
